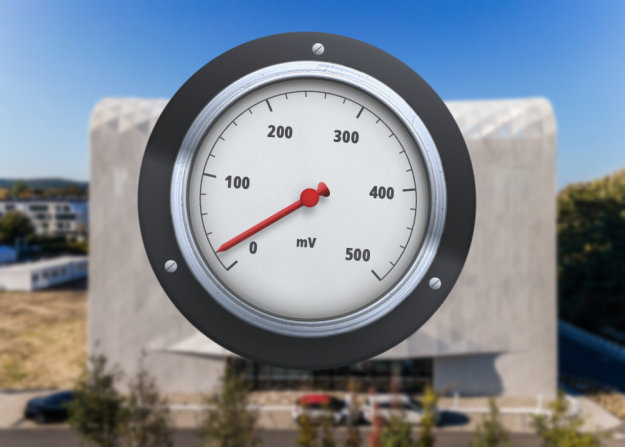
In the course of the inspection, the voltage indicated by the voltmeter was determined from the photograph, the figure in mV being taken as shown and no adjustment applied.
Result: 20 mV
